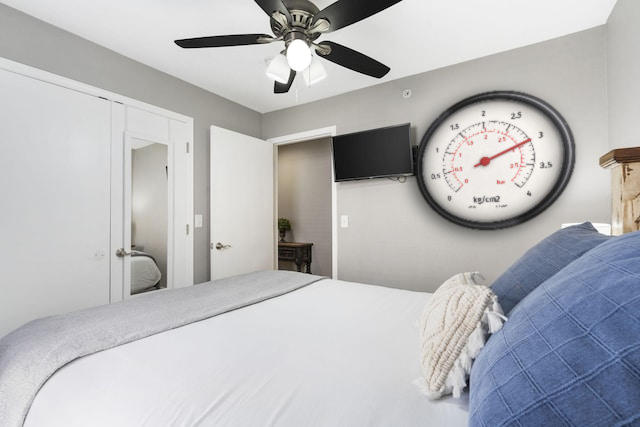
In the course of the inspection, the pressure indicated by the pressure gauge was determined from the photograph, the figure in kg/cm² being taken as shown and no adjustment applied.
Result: 3 kg/cm²
